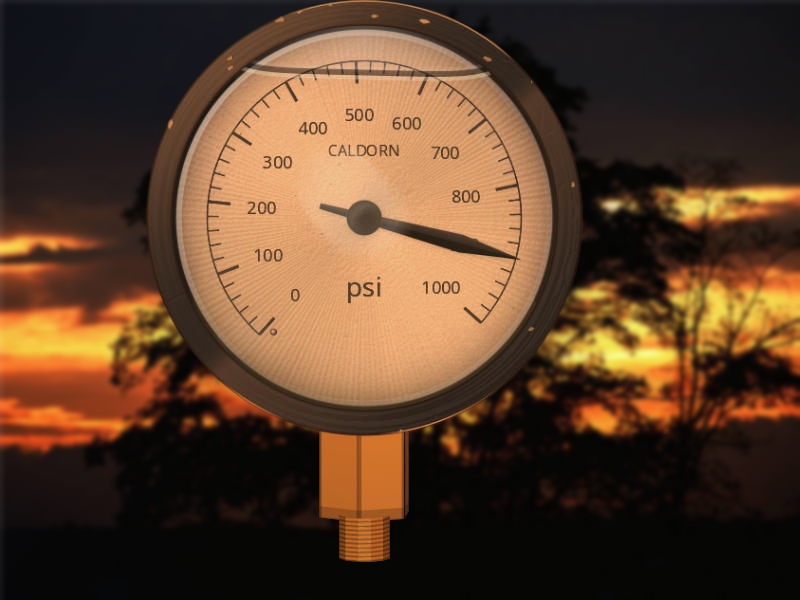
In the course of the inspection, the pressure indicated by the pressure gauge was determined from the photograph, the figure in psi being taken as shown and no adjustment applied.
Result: 900 psi
